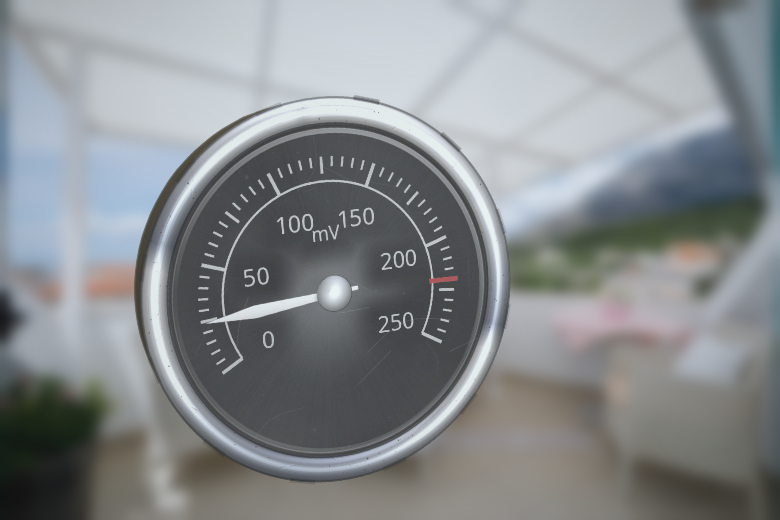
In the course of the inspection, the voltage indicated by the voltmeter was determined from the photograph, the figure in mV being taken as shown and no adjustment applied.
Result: 25 mV
